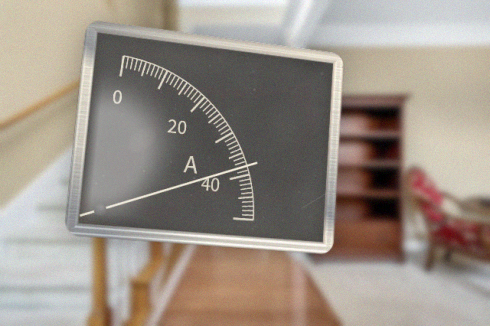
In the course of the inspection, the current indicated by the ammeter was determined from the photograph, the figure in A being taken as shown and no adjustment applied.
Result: 38 A
